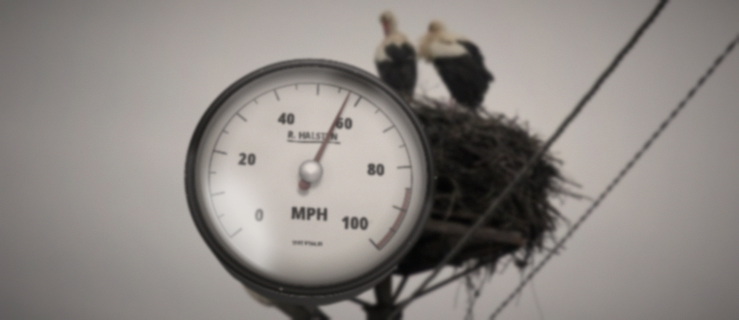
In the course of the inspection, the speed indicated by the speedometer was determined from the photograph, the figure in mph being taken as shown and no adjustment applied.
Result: 57.5 mph
